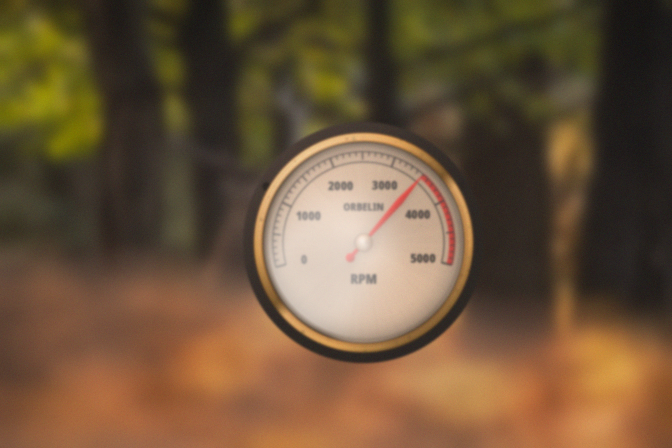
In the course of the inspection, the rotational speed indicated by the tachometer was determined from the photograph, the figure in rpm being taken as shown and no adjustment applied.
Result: 3500 rpm
